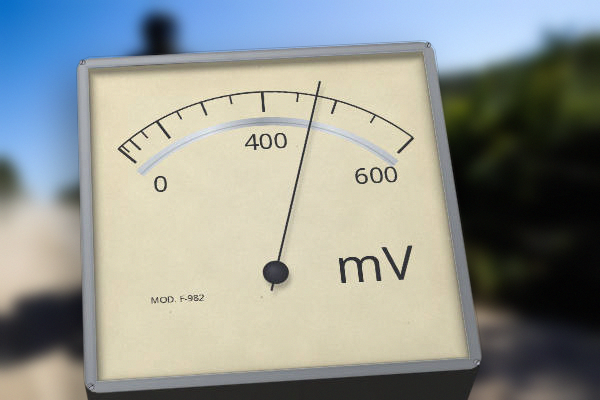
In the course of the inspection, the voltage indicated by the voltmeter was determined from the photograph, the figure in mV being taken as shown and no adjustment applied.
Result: 475 mV
